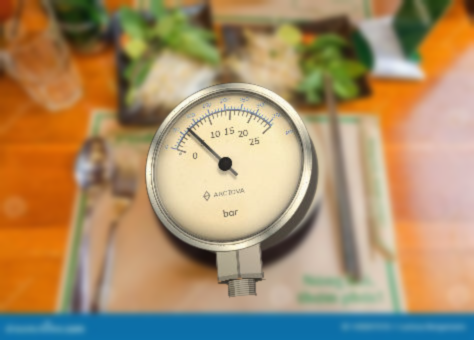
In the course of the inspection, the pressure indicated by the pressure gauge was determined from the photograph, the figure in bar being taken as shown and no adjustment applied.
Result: 5 bar
